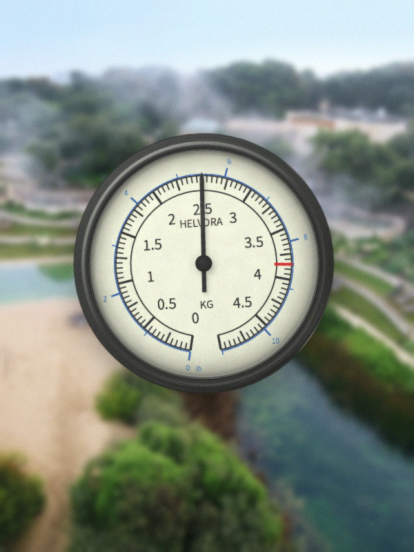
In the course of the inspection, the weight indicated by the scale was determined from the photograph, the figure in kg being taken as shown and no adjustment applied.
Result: 2.5 kg
